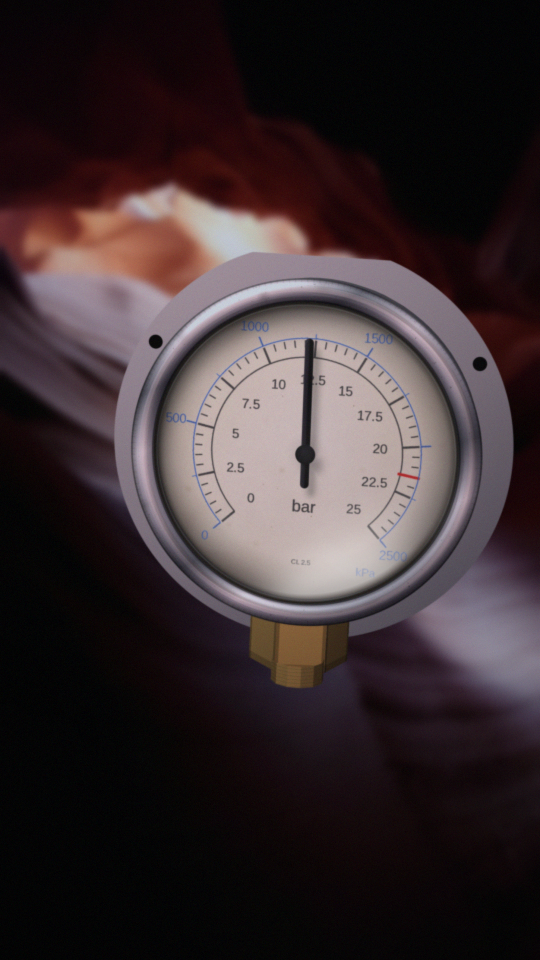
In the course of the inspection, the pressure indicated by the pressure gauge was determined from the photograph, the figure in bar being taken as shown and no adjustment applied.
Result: 12.25 bar
